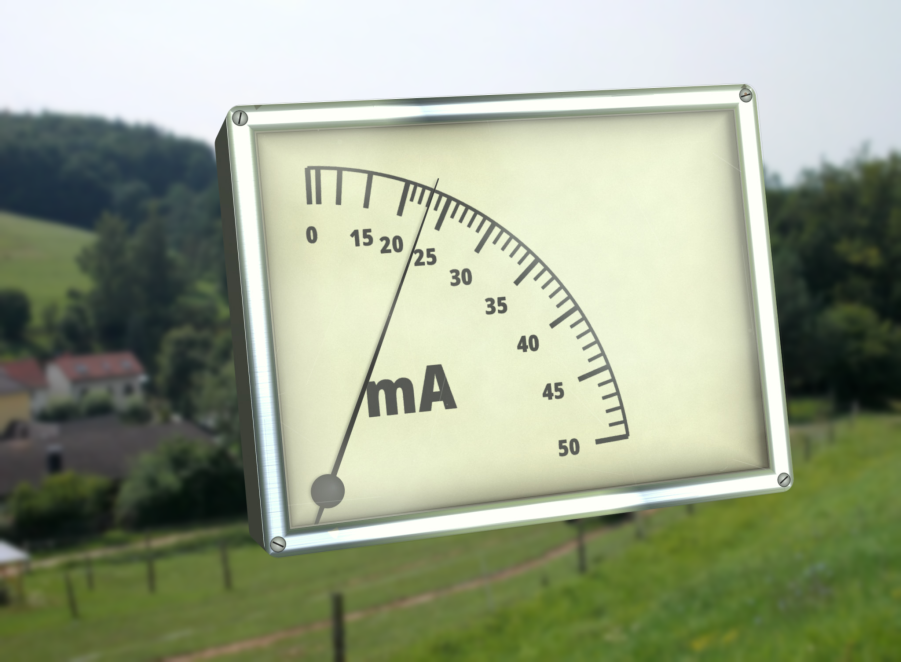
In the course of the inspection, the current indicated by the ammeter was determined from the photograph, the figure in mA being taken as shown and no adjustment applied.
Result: 23 mA
